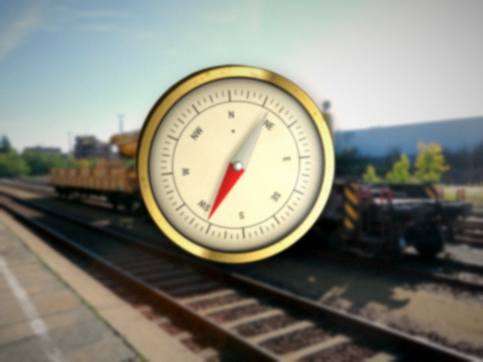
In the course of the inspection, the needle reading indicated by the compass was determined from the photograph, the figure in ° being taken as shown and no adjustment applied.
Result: 215 °
